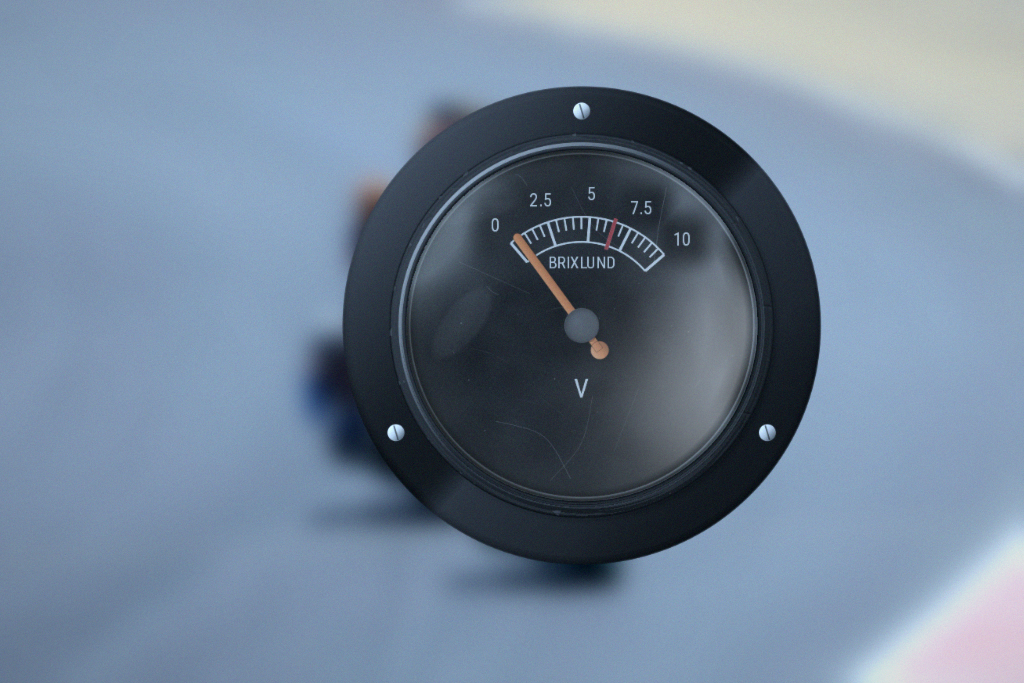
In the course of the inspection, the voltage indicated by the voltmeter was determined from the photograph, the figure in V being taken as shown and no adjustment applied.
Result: 0.5 V
